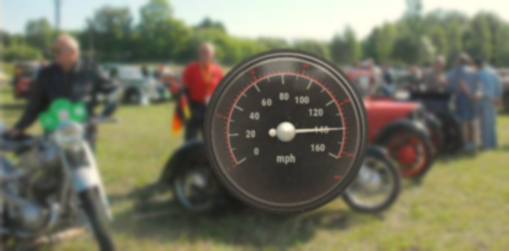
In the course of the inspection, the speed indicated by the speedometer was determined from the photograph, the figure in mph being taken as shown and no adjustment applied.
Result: 140 mph
